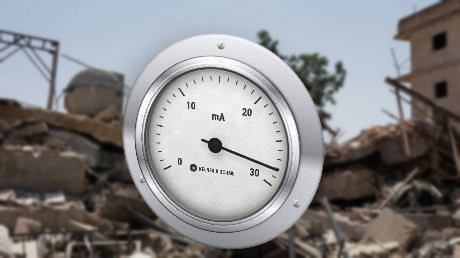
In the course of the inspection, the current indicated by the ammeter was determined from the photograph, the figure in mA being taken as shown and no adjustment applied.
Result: 28 mA
